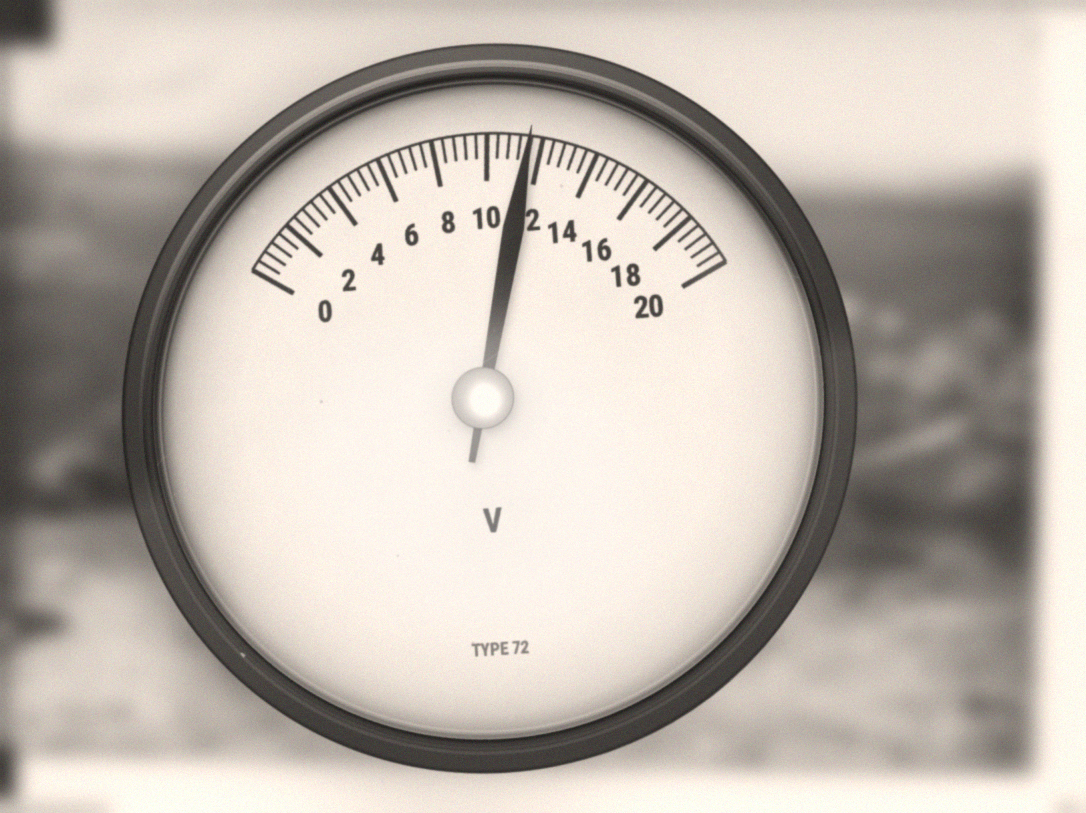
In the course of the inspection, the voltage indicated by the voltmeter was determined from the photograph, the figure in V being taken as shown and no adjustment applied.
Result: 11.6 V
